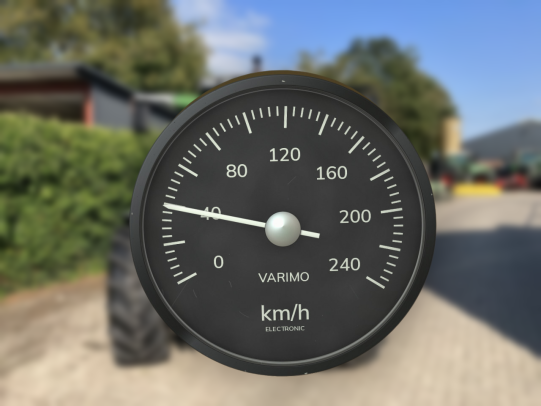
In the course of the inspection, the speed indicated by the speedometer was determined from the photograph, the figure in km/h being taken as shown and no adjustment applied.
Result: 40 km/h
